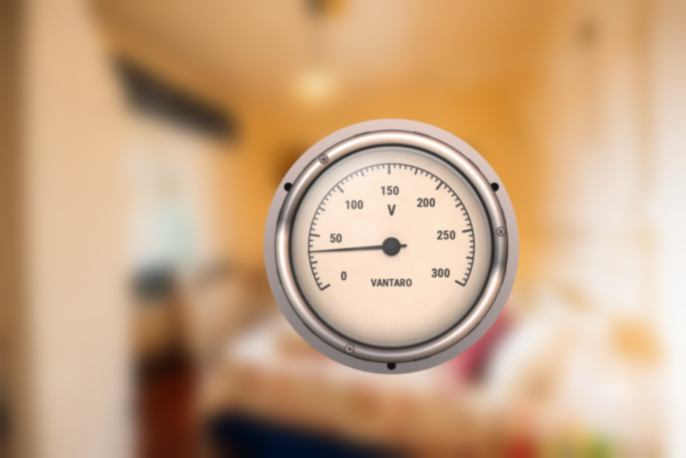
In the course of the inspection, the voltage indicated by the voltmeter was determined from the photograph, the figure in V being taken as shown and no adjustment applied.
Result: 35 V
